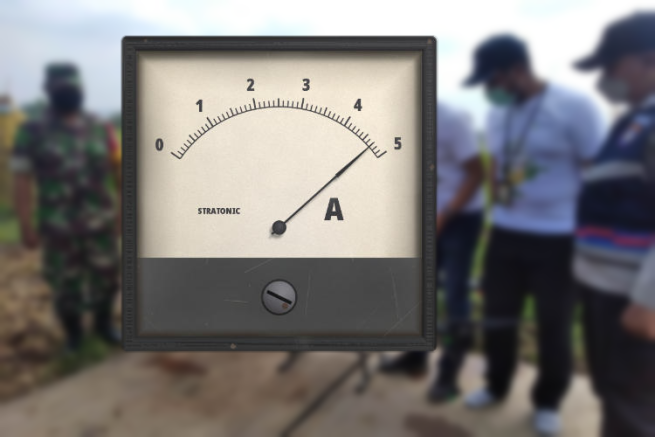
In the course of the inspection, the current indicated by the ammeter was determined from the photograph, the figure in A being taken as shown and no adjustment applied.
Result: 4.7 A
